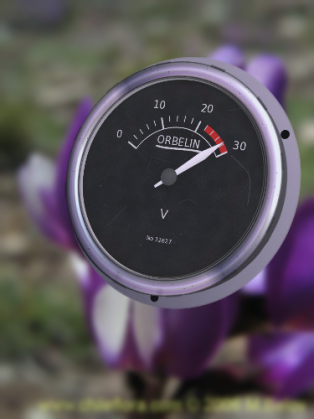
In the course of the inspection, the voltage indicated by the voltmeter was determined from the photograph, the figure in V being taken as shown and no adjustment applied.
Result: 28 V
